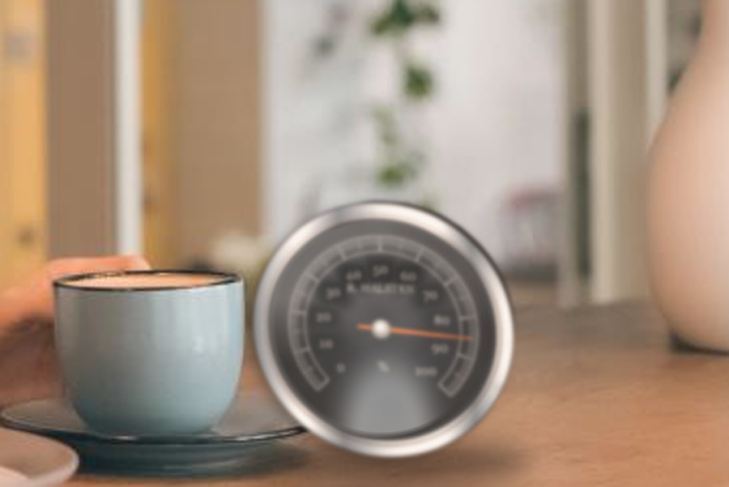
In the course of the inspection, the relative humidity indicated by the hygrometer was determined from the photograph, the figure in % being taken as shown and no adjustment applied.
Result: 85 %
